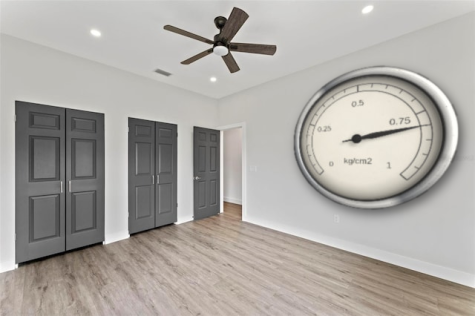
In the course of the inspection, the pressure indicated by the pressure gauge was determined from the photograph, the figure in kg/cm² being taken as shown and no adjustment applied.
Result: 0.8 kg/cm²
